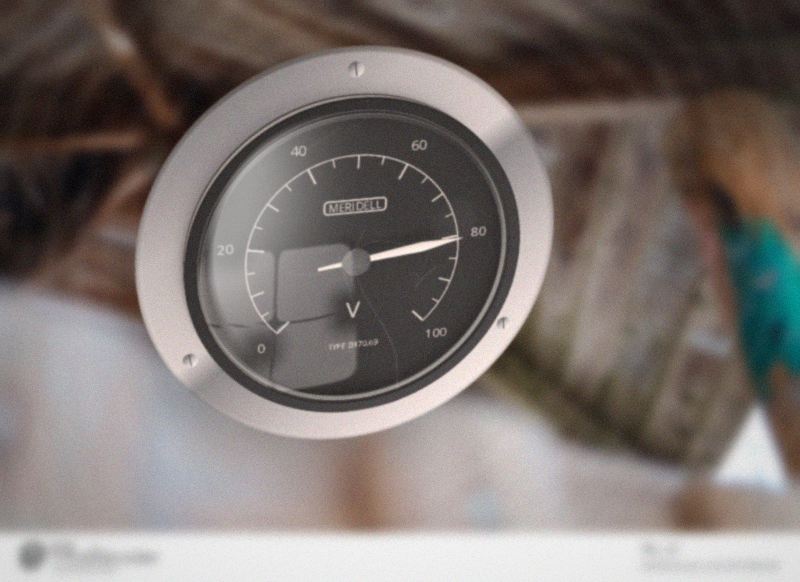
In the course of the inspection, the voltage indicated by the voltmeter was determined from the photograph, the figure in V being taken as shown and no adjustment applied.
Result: 80 V
